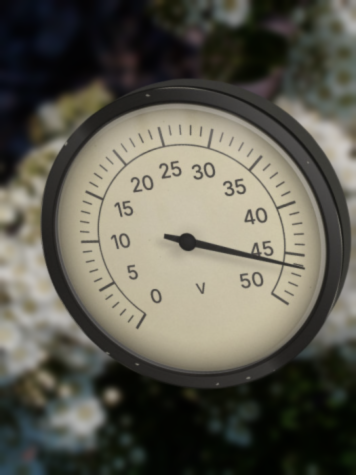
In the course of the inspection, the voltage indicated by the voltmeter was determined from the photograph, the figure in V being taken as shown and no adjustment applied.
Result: 46 V
